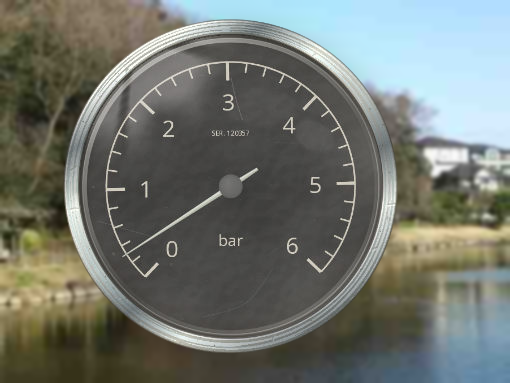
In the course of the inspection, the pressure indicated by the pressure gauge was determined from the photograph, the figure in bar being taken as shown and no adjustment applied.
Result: 0.3 bar
